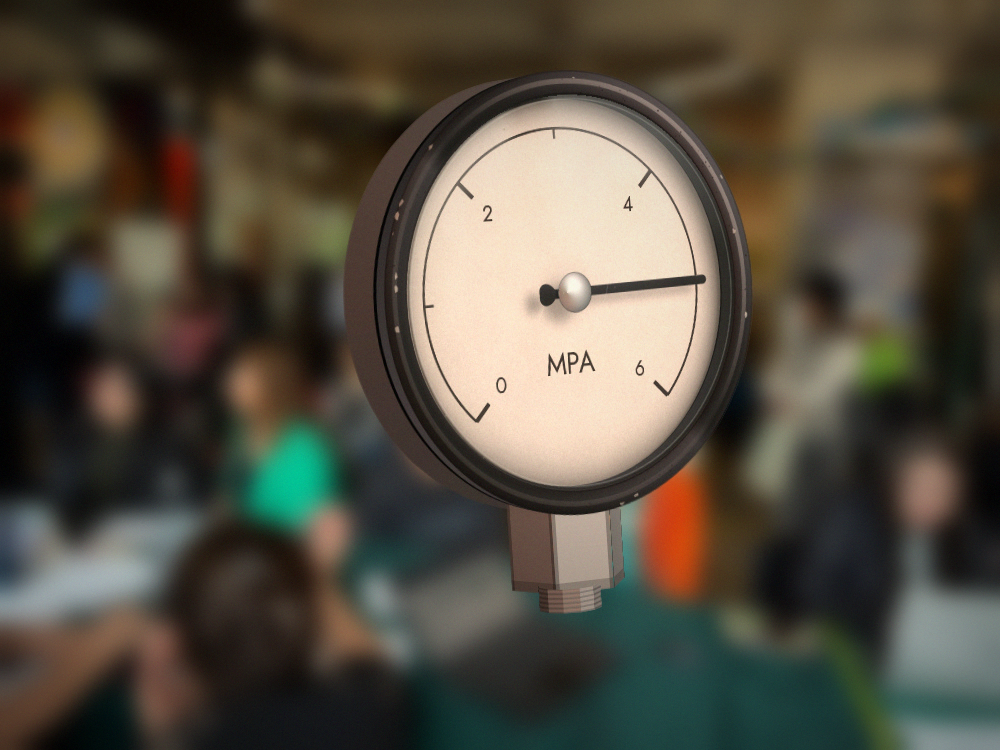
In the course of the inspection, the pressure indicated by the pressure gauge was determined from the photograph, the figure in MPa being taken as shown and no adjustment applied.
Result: 5 MPa
